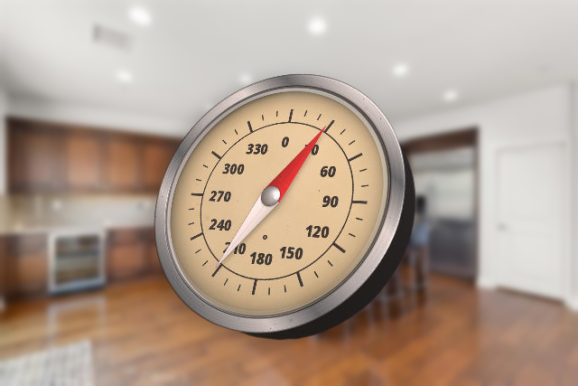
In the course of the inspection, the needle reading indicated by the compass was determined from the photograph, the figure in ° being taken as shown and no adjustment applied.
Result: 30 °
